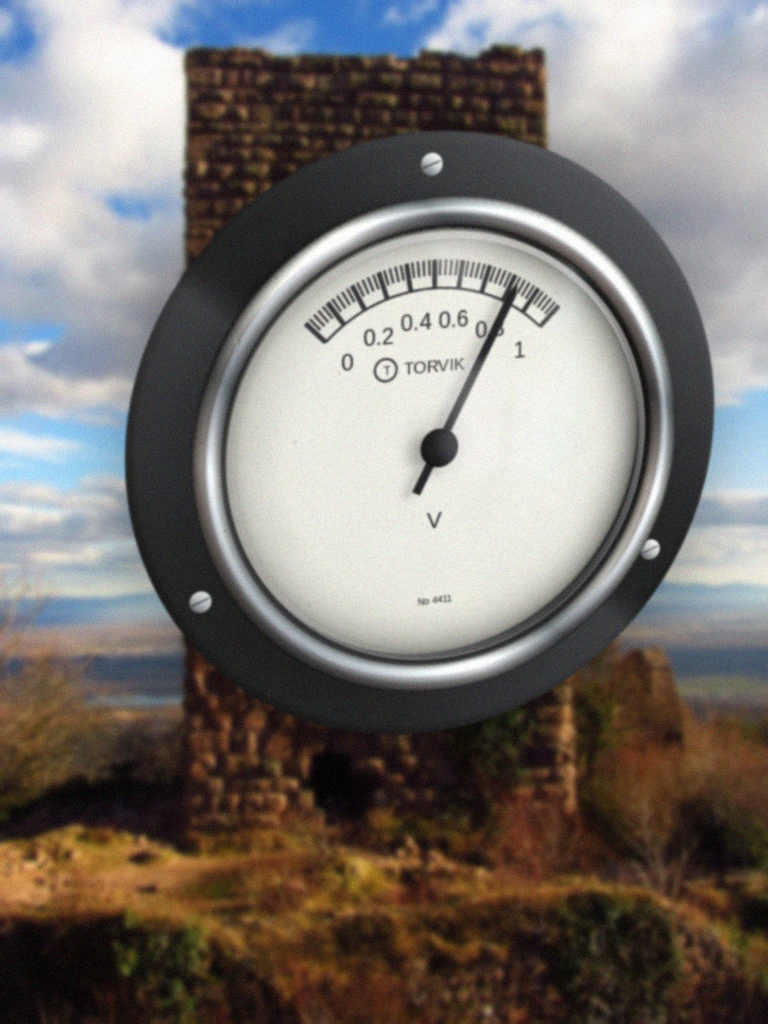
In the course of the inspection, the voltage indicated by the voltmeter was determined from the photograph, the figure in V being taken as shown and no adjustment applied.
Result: 0.8 V
